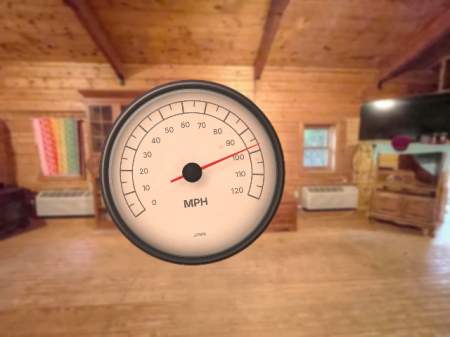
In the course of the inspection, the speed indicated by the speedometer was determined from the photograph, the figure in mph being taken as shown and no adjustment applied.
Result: 97.5 mph
